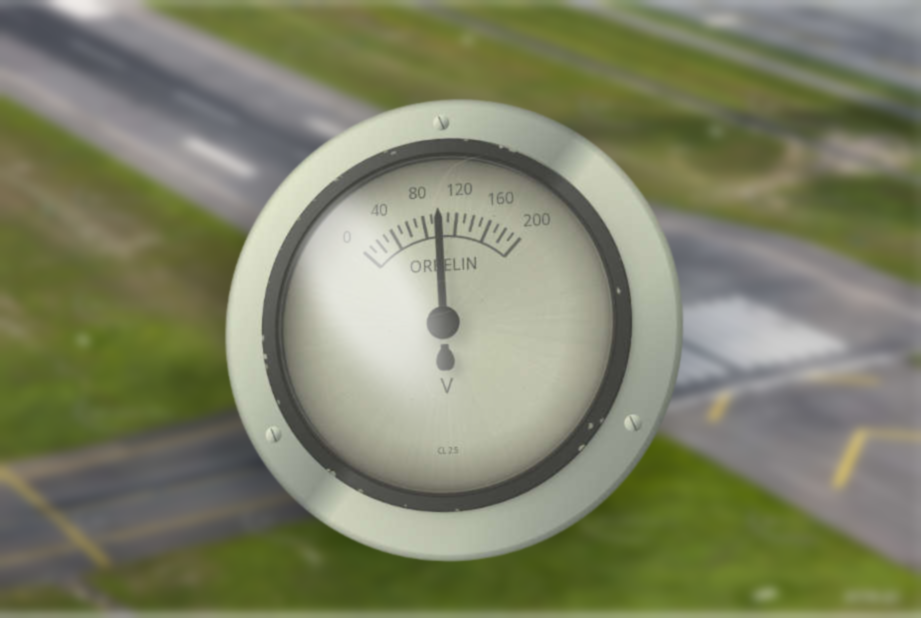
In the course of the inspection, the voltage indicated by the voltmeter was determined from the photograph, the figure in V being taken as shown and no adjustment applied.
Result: 100 V
